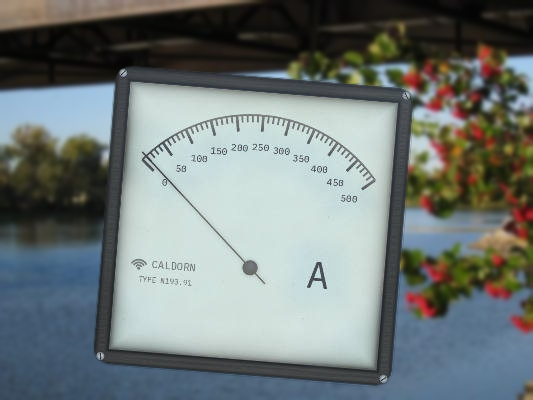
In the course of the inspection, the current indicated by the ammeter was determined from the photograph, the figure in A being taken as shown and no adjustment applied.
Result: 10 A
